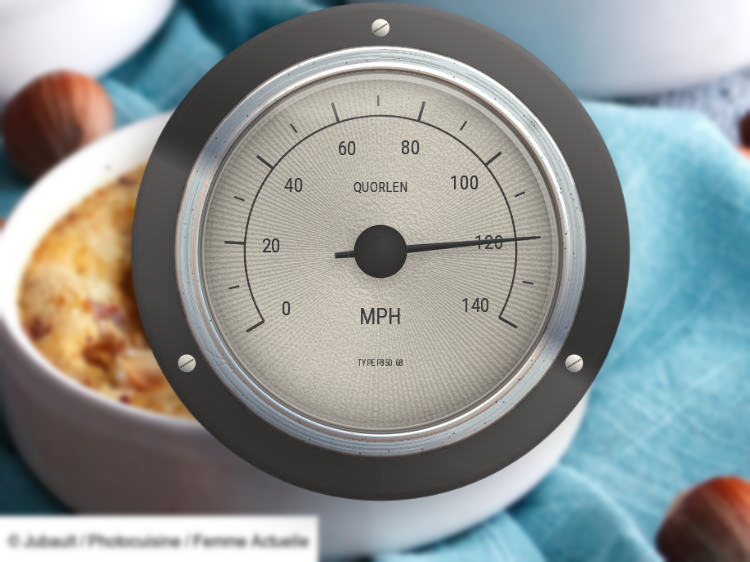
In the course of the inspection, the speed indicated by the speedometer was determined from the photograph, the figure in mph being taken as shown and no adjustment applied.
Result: 120 mph
